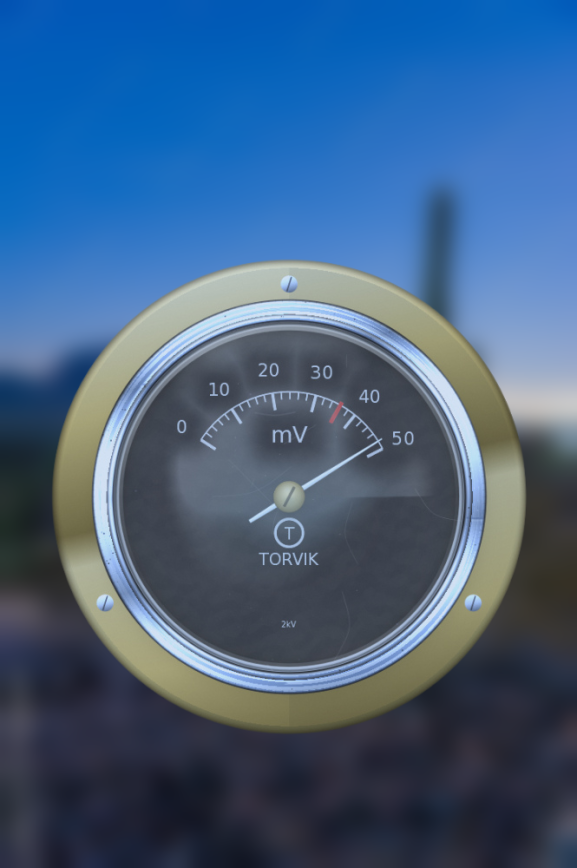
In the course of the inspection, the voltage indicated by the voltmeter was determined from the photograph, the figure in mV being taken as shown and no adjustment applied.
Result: 48 mV
